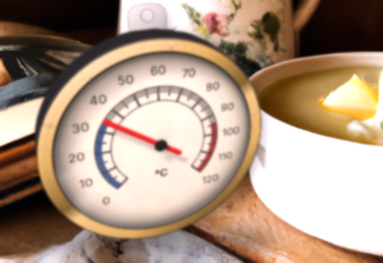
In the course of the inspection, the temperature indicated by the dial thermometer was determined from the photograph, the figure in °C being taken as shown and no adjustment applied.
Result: 35 °C
